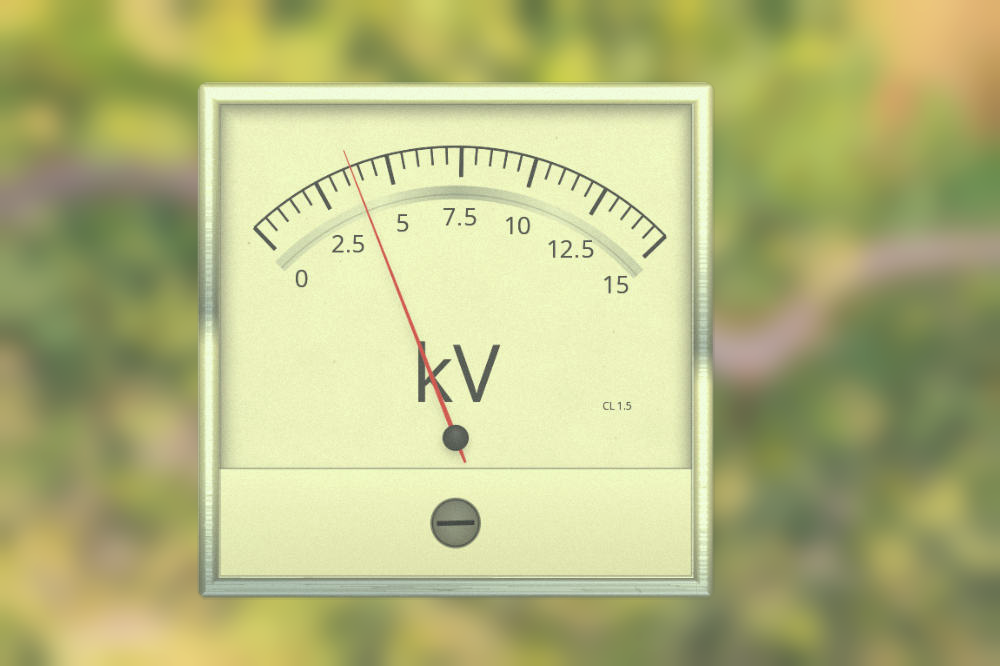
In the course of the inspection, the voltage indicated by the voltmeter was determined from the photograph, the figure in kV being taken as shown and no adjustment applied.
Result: 3.75 kV
